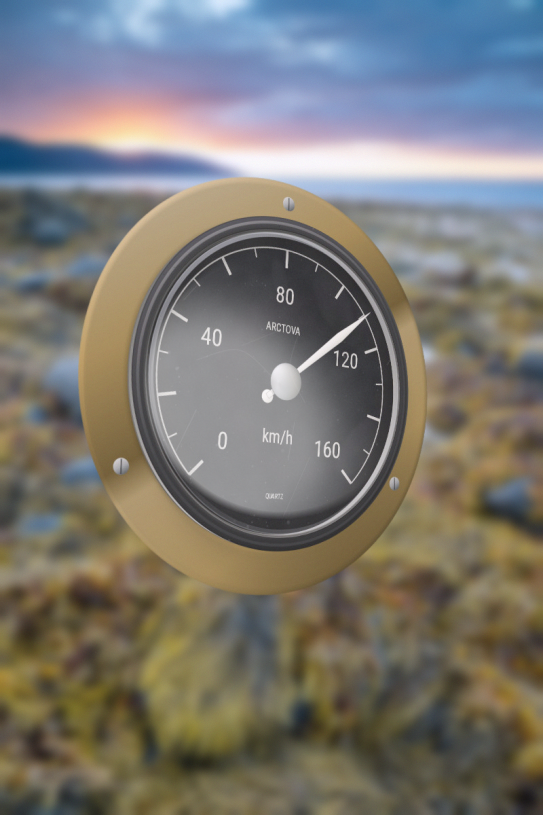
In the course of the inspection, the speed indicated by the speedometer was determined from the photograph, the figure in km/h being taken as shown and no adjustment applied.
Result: 110 km/h
